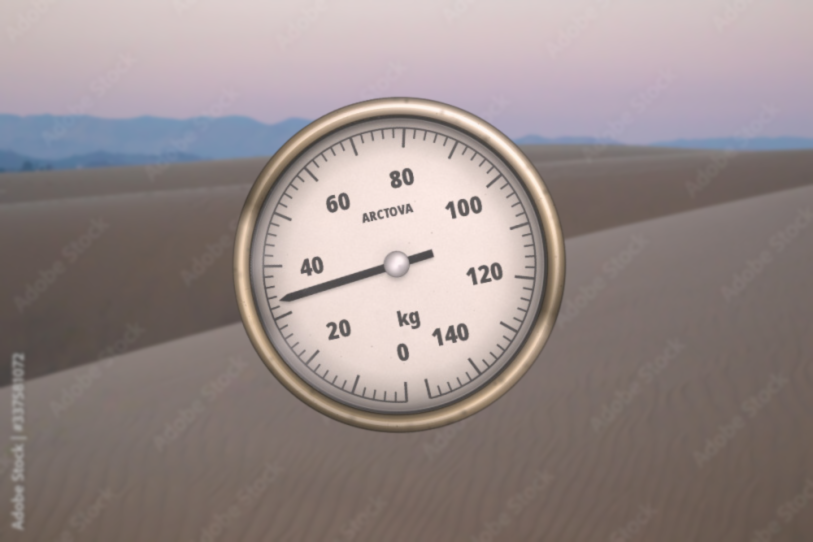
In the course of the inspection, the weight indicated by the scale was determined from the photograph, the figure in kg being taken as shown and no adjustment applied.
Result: 33 kg
